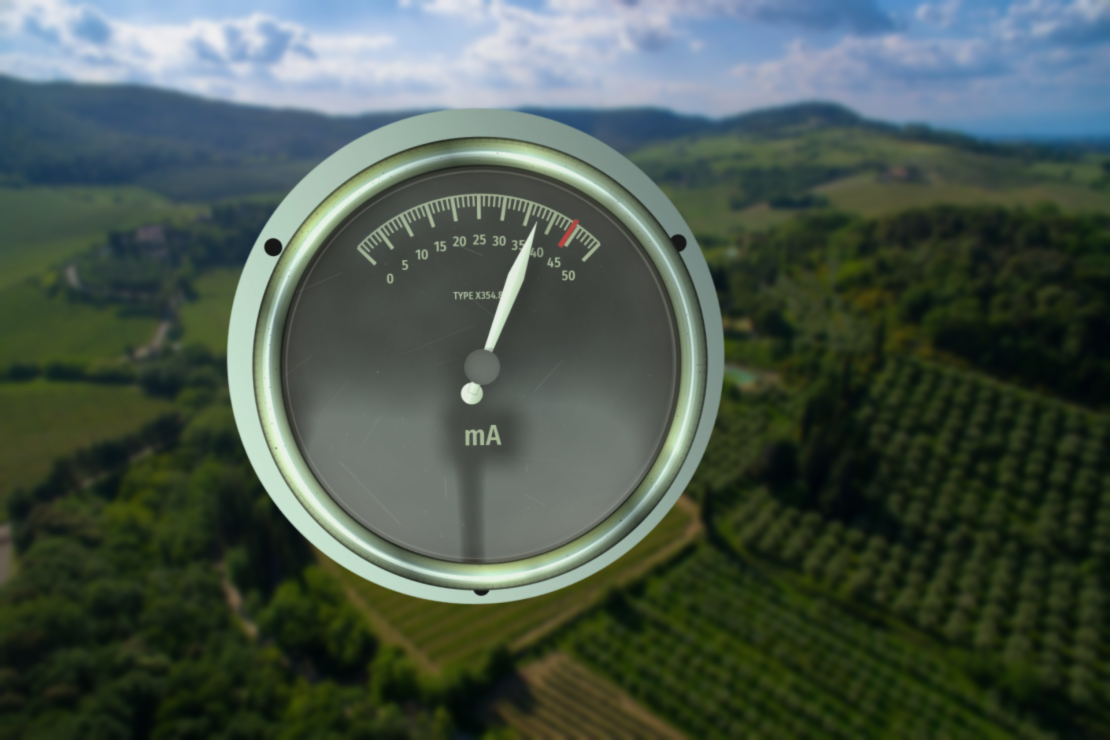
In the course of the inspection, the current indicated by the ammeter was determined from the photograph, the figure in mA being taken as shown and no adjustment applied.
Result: 37 mA
